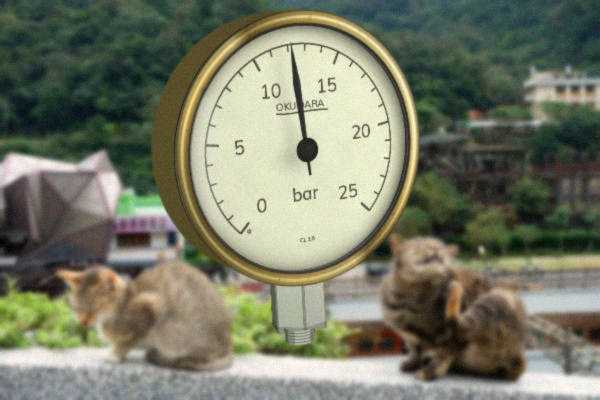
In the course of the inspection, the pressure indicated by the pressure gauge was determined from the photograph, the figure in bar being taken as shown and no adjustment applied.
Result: 12 bar
